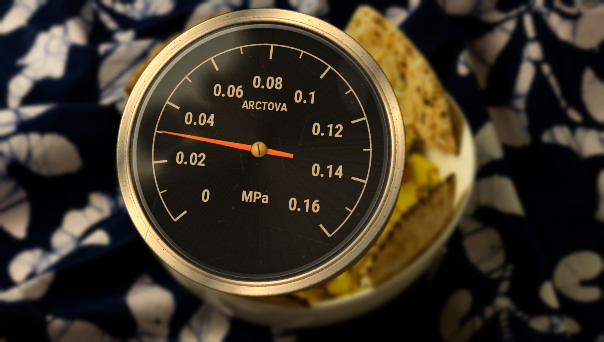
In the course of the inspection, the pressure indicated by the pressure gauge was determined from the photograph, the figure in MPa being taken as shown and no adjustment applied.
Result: 0.03 MPa
